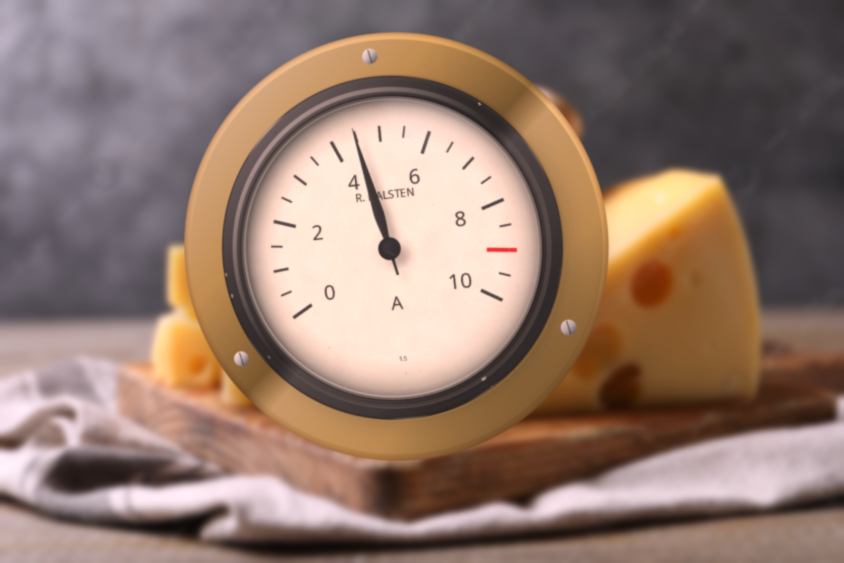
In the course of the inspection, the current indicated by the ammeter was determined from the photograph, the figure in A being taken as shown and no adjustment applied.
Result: 4.5 A
